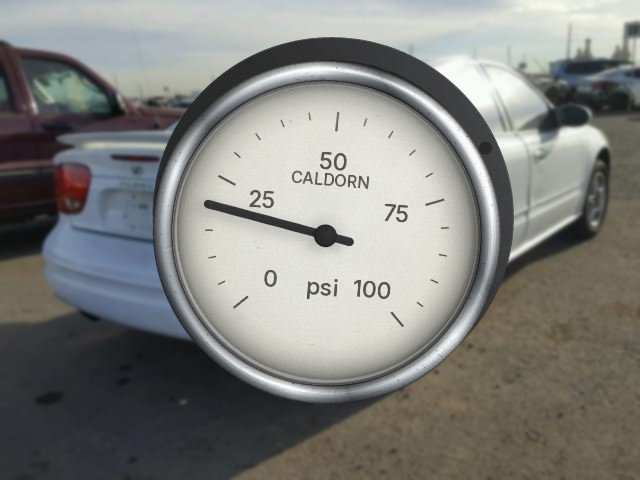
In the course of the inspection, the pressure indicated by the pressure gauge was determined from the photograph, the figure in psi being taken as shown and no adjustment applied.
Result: 20 psi
